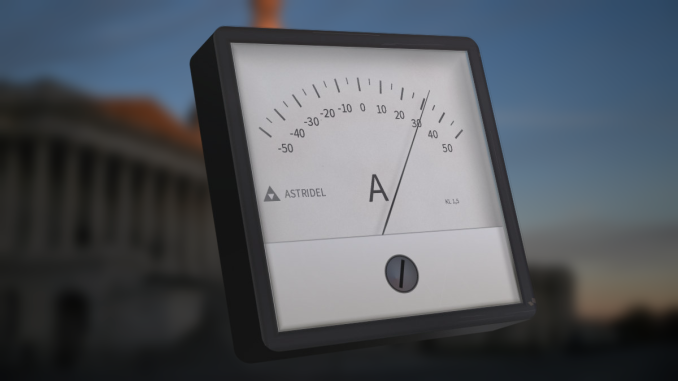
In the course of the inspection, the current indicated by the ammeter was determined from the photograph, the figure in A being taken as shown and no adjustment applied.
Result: 30 A
